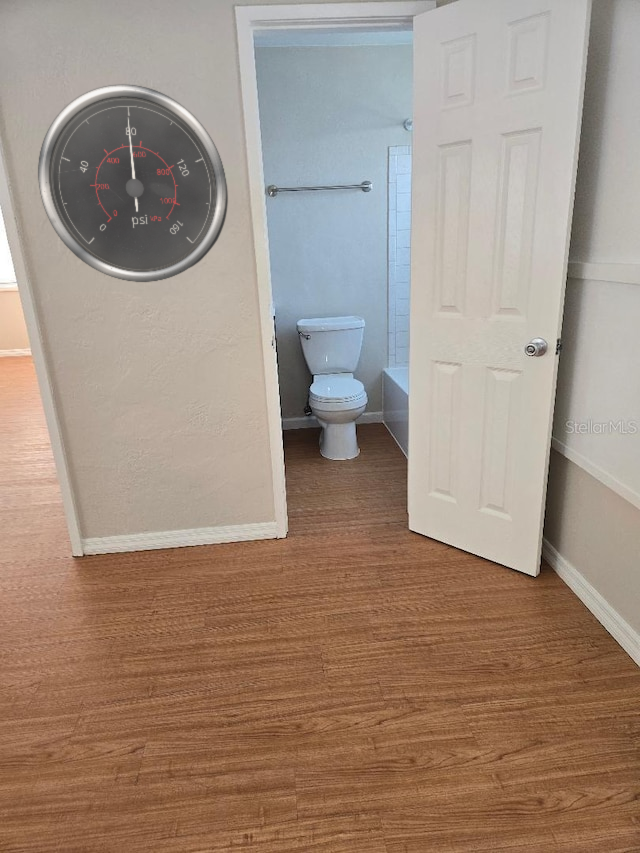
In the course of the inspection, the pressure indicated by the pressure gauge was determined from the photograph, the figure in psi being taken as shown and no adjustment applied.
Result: 80 psi
